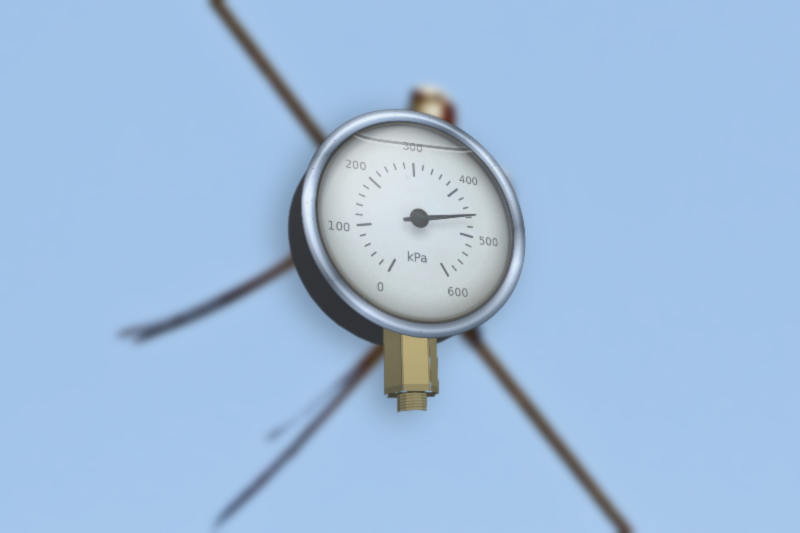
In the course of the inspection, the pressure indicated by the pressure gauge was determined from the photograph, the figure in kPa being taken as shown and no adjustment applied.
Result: 460 kPa
